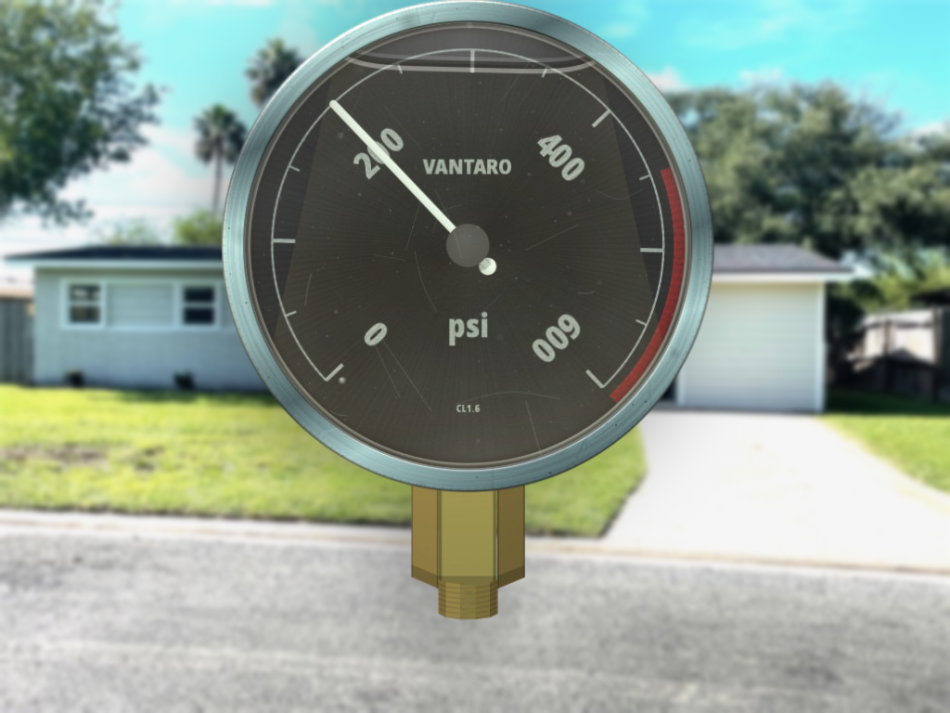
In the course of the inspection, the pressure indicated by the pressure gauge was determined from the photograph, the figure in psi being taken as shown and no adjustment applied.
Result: 200 psi
